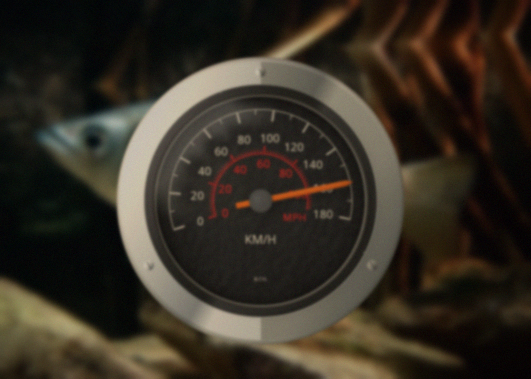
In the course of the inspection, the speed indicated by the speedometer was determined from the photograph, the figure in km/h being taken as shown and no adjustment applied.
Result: 160 km/h
